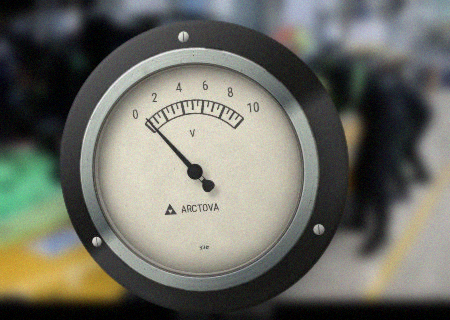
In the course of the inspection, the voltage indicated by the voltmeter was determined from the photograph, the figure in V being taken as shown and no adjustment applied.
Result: 0.5 V
